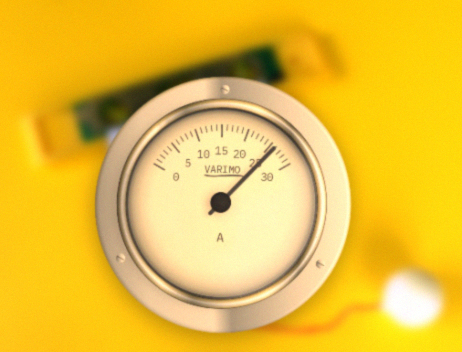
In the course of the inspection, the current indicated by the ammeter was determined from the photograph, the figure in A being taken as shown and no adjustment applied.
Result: 26 A
